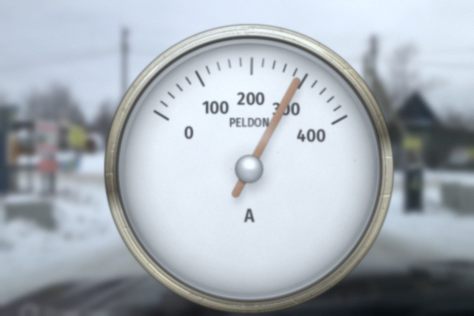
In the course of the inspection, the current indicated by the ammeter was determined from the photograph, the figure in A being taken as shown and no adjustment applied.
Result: 290 A
